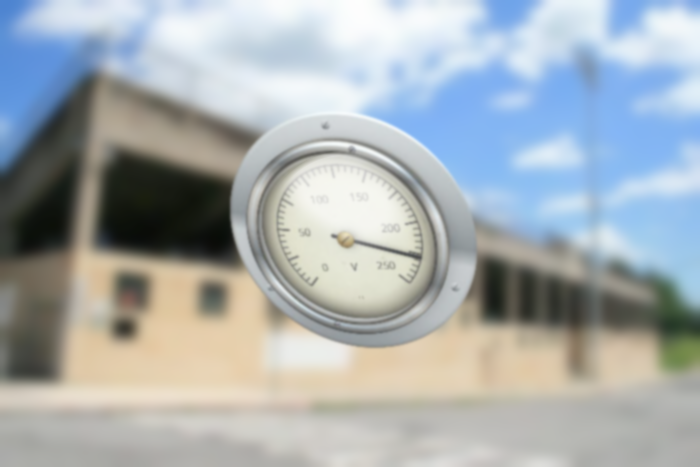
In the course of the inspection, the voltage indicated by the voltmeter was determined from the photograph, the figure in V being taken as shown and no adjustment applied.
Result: 225 V
